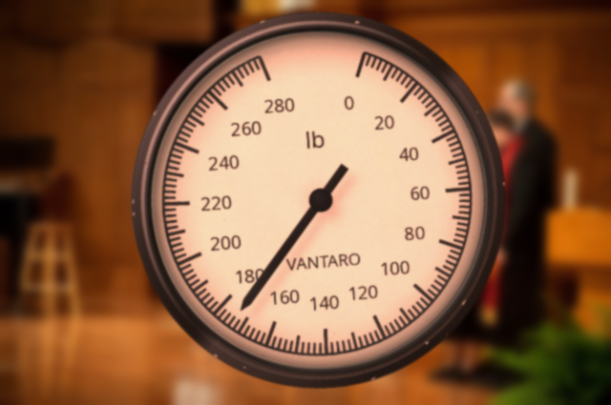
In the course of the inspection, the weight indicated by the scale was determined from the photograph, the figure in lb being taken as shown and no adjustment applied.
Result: 174 lb
